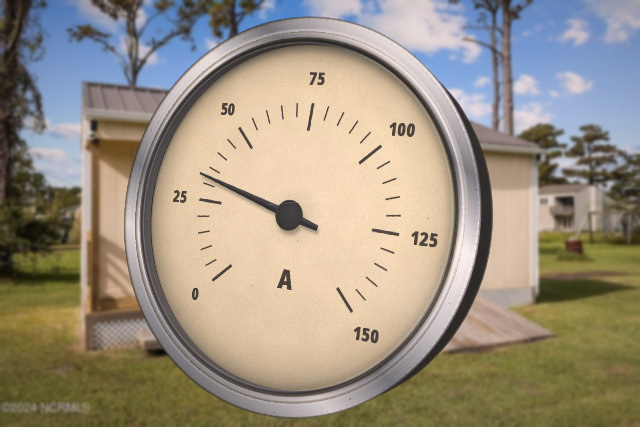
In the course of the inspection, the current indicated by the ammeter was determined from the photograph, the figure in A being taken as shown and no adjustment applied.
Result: 32.5 A
